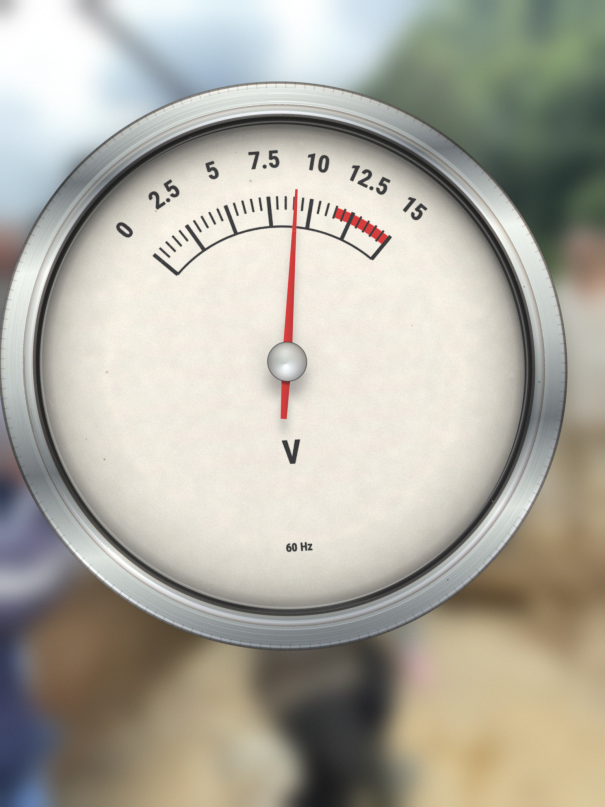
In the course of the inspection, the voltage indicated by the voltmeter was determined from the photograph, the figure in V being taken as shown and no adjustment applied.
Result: 9 V
